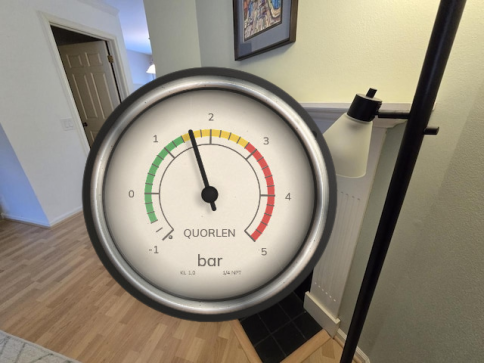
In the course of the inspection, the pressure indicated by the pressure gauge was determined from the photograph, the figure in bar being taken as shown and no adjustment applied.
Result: 1.6 bar
